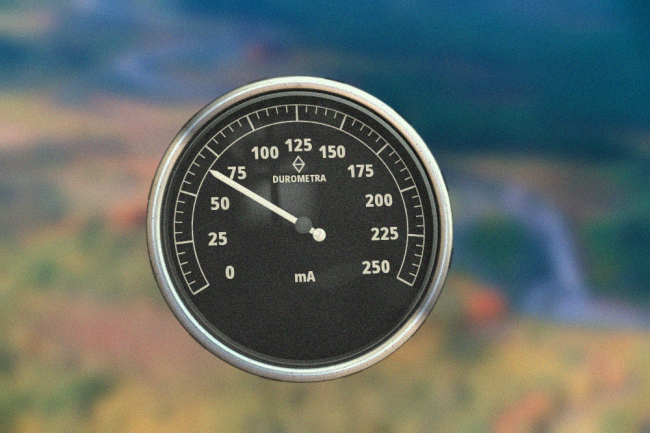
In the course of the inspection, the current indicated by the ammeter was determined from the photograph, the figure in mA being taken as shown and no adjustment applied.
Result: 65 mA
